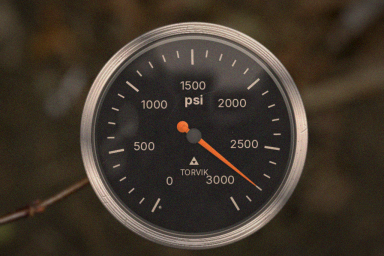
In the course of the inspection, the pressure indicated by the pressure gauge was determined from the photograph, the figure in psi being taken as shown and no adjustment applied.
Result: 2800 psi
